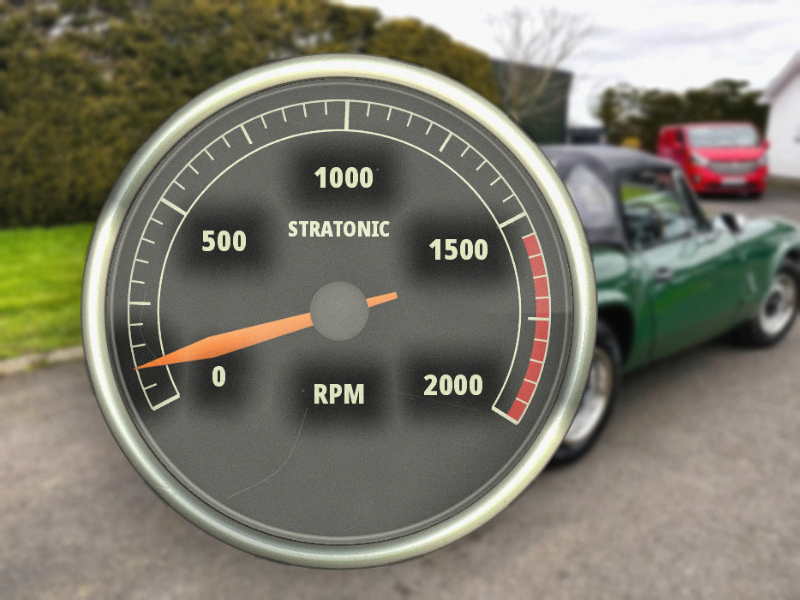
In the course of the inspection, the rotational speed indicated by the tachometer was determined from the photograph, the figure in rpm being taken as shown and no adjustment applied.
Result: 100 rpm
